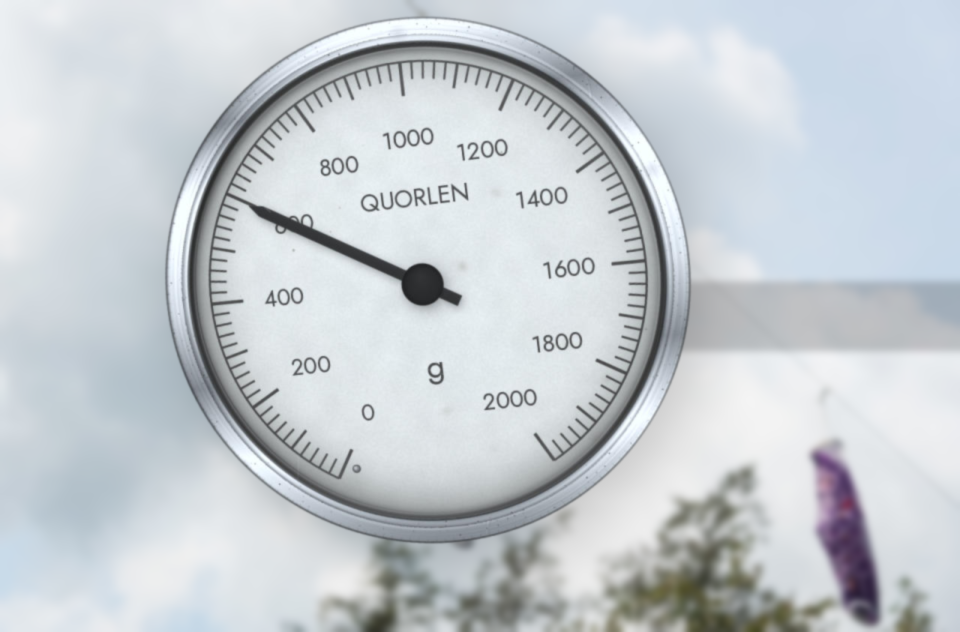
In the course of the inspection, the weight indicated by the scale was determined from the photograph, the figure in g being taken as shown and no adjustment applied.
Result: 600 g
